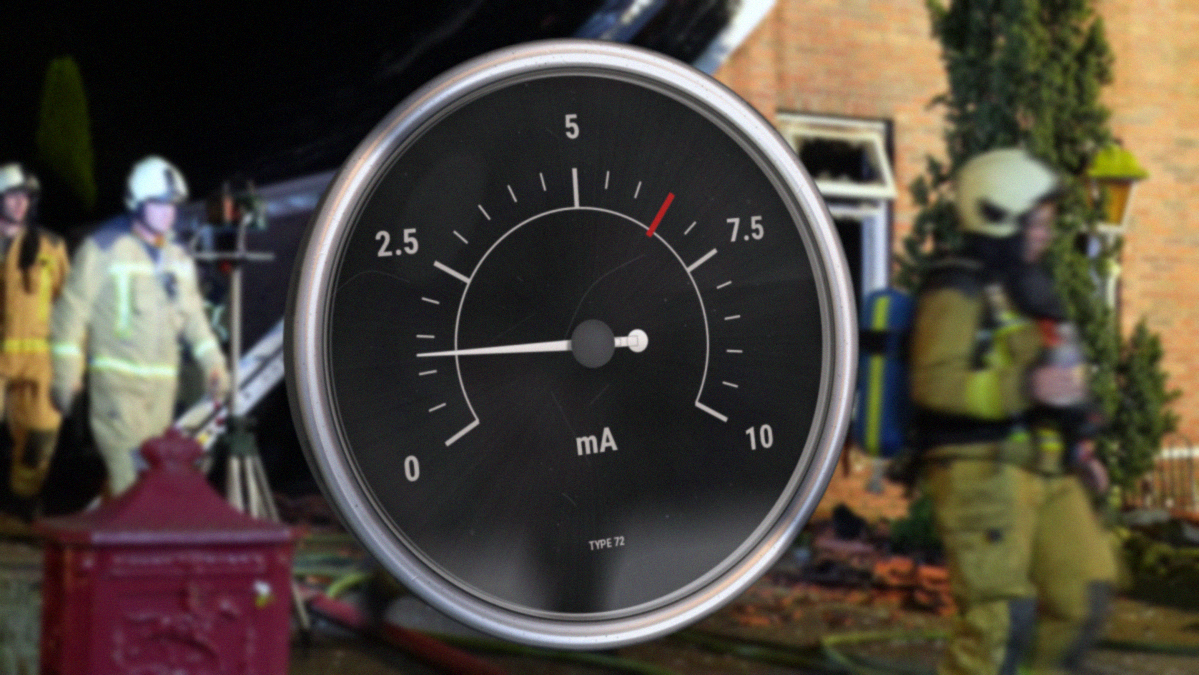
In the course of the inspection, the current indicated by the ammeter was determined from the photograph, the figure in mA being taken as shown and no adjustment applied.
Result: 1.25 mA
